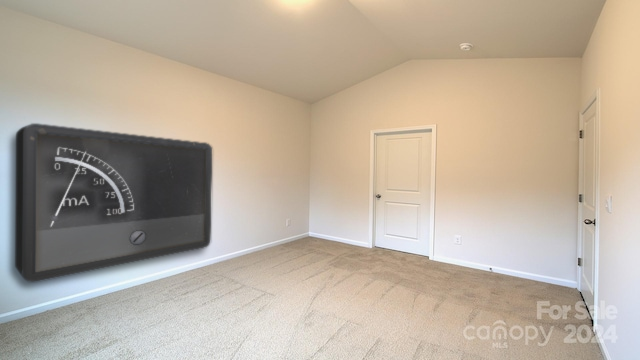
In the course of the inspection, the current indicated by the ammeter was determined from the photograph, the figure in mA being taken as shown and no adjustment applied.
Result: 20 mA
